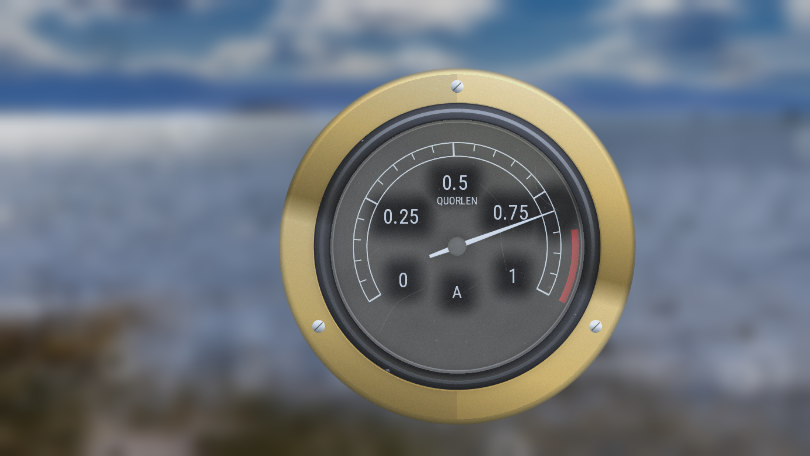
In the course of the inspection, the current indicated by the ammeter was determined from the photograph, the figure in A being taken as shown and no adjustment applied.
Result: 0.8 A
